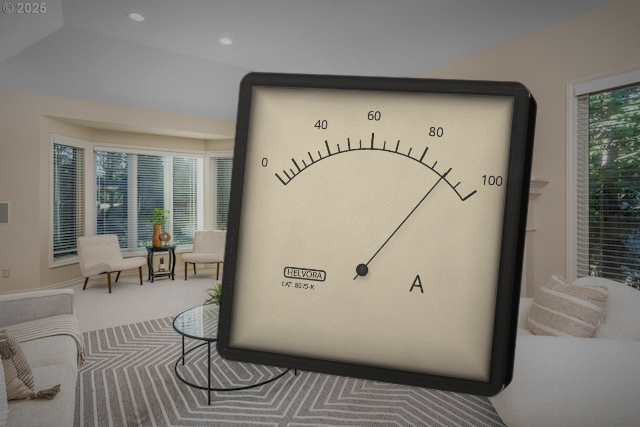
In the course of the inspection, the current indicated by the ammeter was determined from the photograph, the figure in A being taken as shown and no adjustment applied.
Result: 90 A
